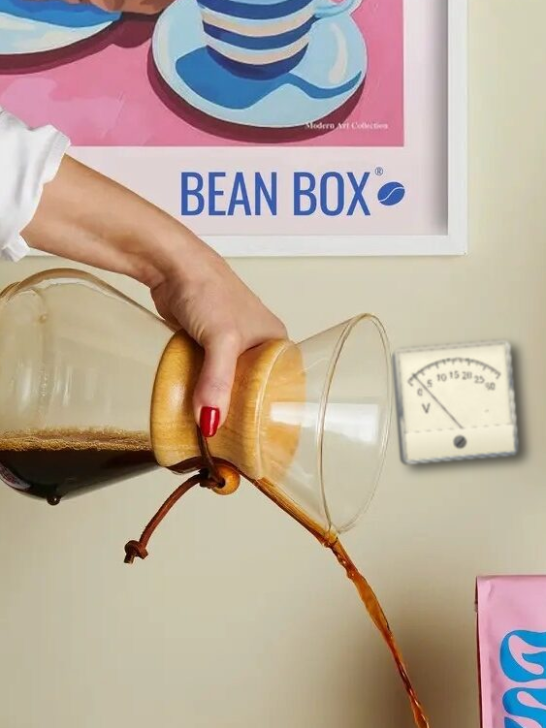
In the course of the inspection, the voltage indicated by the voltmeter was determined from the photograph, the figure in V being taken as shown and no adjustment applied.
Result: 2.5 V
